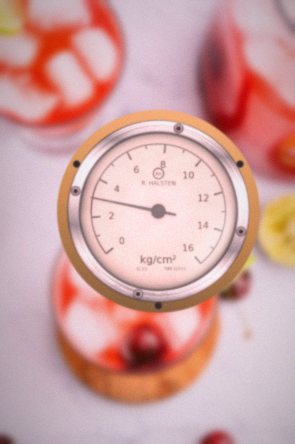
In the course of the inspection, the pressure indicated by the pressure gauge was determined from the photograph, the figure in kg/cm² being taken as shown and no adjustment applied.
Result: 3 kg/cm²
